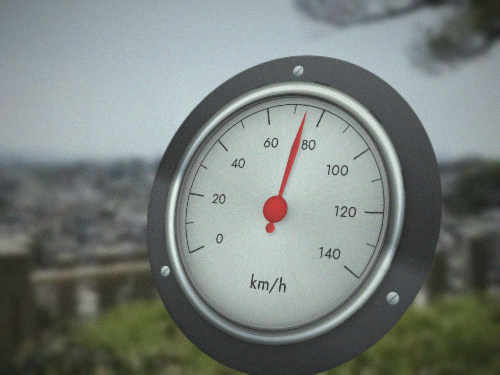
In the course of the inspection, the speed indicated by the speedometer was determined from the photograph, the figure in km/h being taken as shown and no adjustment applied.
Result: 75 km/h
